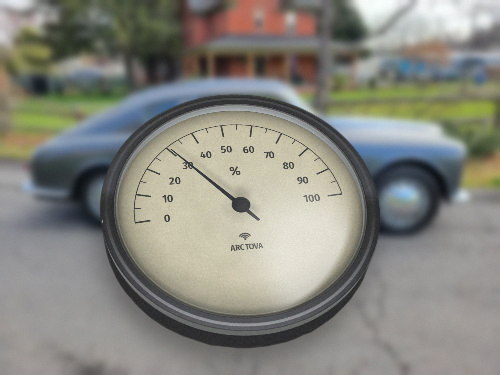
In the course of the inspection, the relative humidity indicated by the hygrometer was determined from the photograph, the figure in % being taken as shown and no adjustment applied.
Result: 30 %
